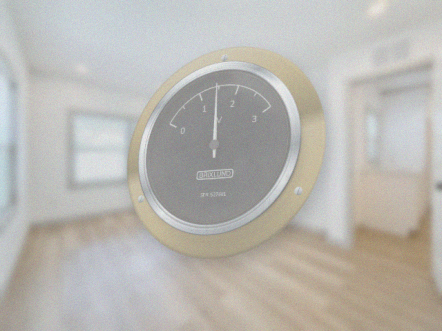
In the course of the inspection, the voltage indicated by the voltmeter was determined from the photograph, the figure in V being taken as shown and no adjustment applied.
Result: 1.5 V
